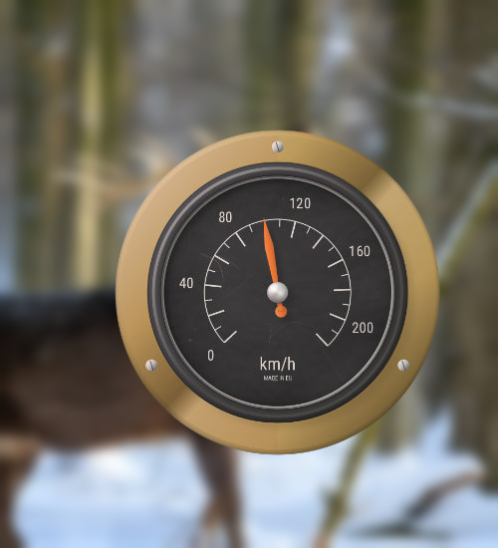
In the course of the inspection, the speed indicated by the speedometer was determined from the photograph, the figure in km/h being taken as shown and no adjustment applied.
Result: 100 km/h
